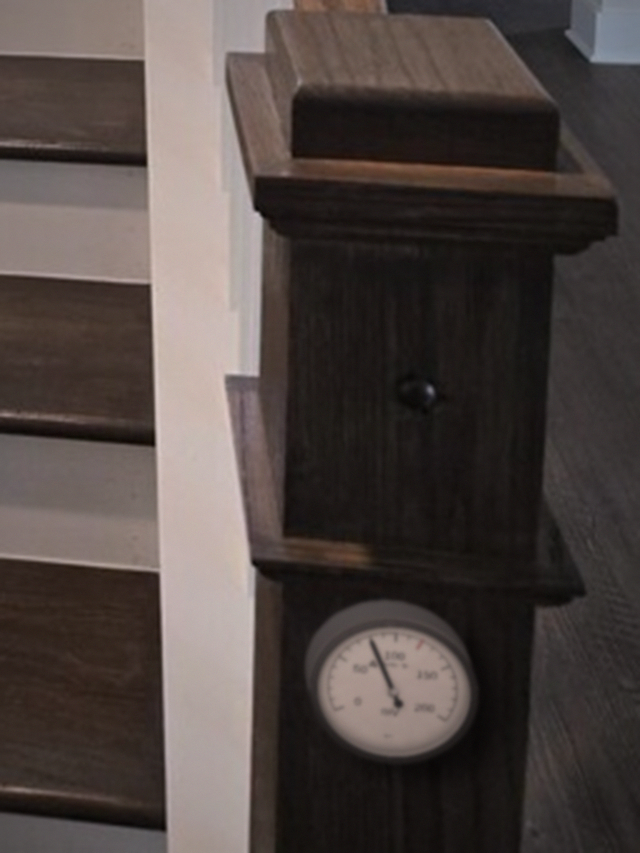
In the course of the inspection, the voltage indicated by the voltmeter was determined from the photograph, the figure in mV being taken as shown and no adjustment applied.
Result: 80 mV
